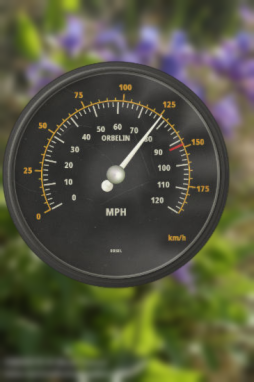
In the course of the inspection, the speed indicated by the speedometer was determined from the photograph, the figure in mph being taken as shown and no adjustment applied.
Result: 78 mph
